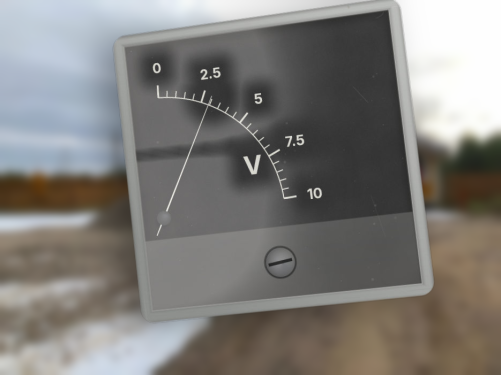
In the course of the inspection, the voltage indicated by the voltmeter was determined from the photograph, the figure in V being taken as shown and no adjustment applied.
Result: 3 V
